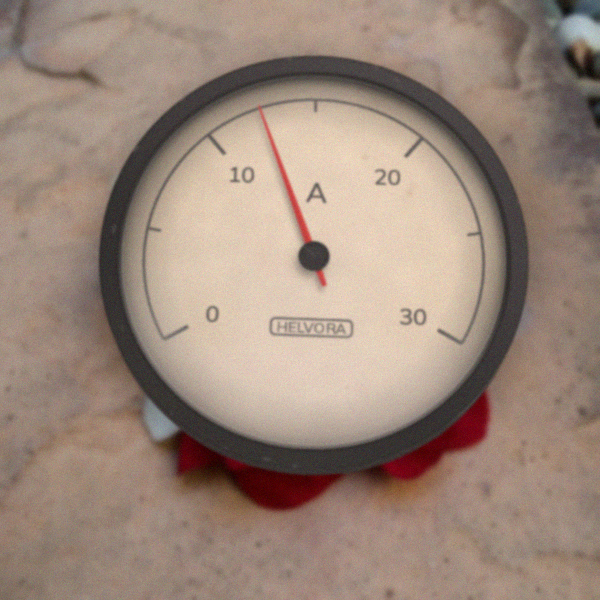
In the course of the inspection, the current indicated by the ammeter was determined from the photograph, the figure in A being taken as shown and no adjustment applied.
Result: 12.5 A
